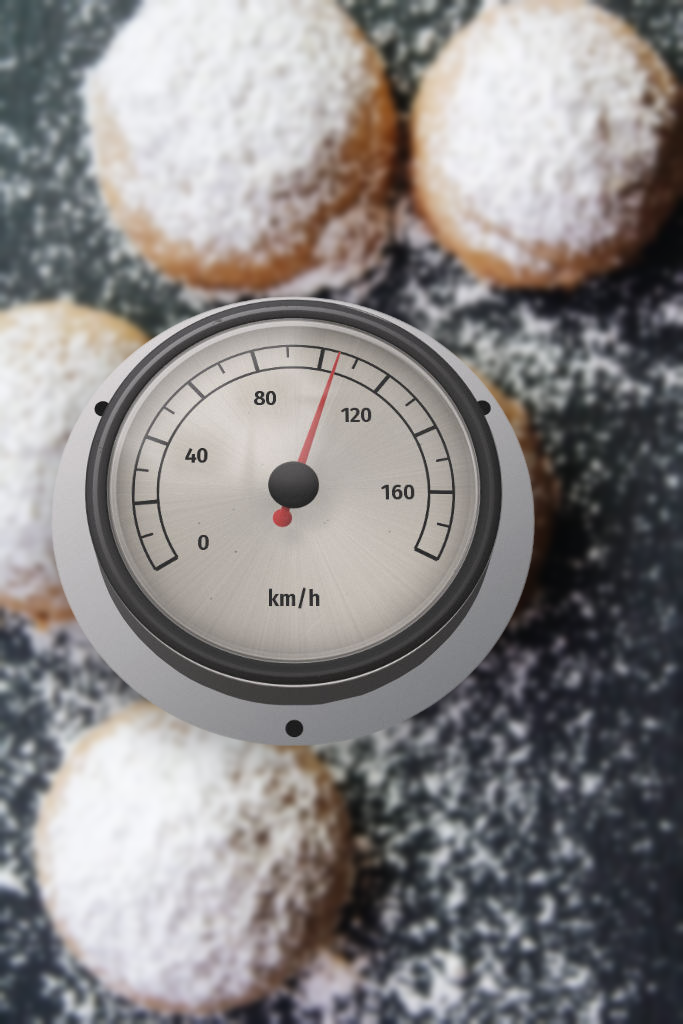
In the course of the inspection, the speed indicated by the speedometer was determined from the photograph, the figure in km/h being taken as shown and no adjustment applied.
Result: 105 km/h
